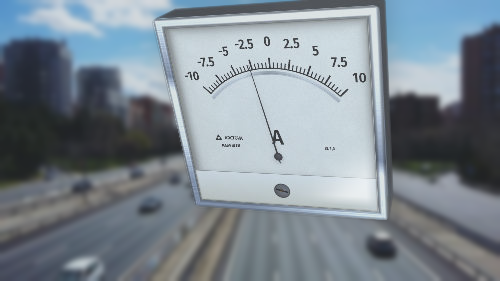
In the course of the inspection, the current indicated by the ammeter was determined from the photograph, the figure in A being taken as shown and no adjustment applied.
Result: -2.5 A
